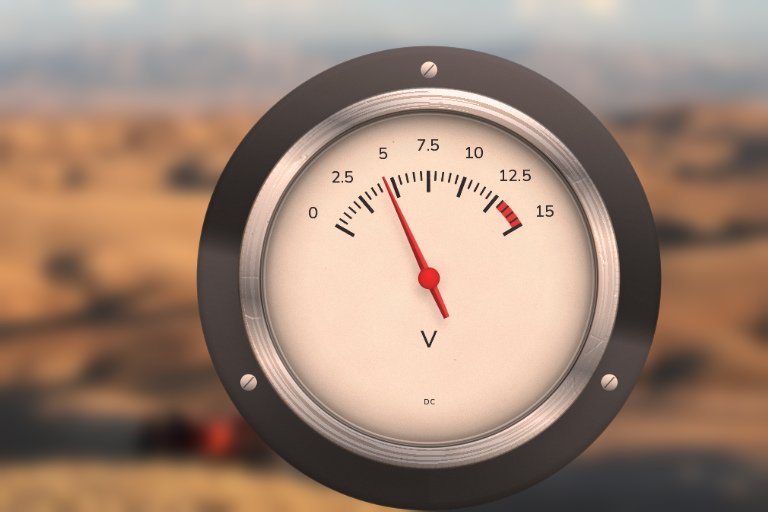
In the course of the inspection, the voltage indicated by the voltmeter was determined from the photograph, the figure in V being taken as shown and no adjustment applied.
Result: 4.5 V
